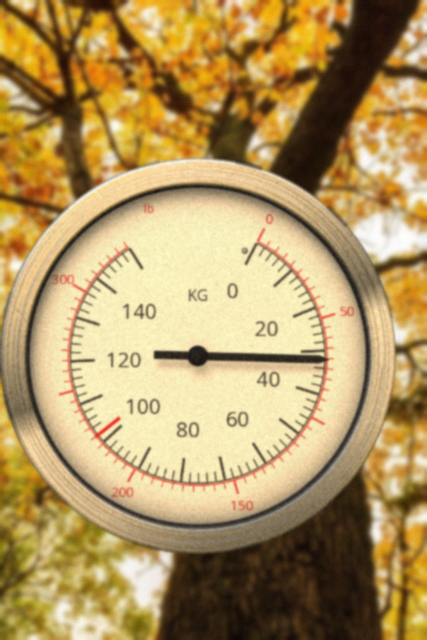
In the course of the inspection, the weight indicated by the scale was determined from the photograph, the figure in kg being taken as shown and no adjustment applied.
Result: 32 kg
